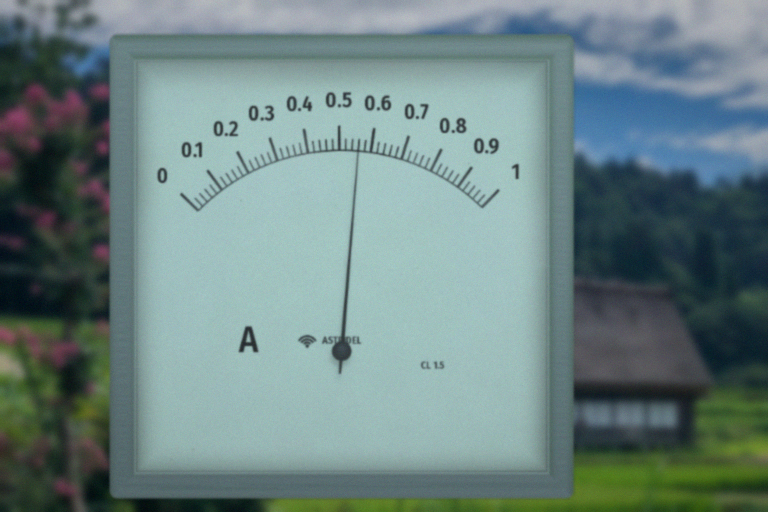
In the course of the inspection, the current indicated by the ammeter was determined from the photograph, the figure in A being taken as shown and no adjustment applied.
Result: 0.56 A
